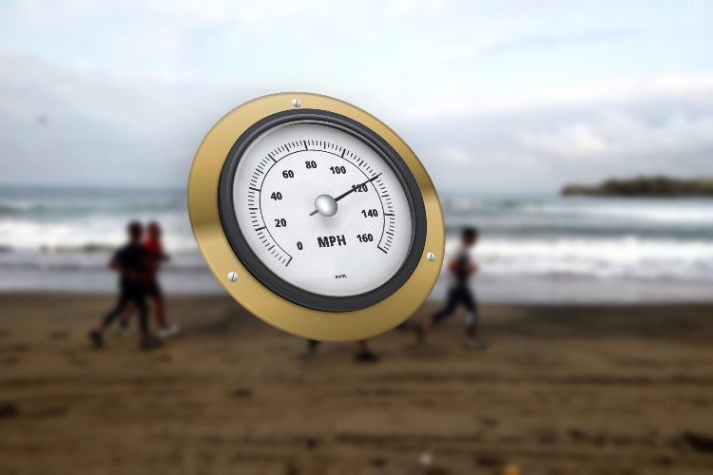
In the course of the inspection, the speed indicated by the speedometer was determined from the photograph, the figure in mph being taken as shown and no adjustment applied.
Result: 120 mph
